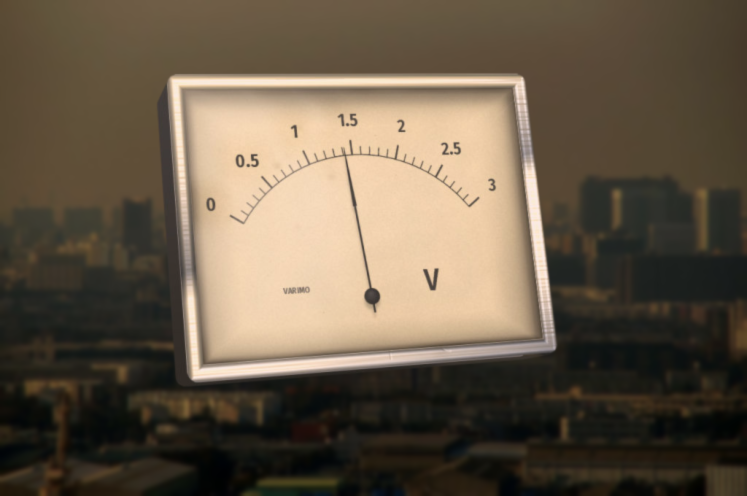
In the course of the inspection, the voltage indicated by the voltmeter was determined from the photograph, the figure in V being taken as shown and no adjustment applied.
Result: 1.4 V
